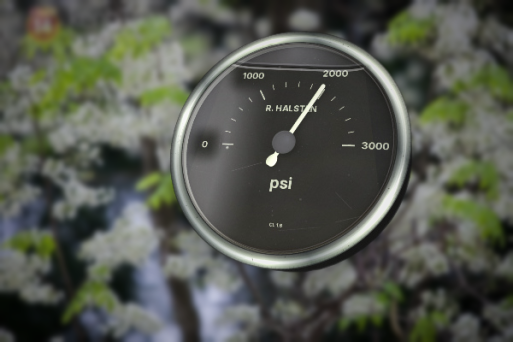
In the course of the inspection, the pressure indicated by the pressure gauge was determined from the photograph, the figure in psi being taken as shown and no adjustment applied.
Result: 2000 psi
